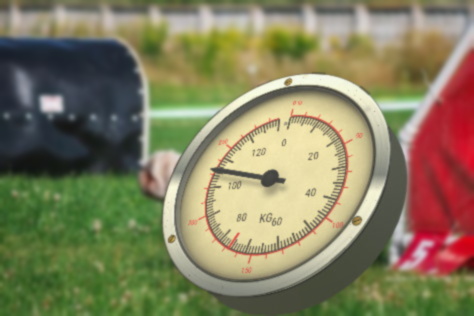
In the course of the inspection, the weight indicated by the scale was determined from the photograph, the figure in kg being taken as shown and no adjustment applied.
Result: 105 kg
